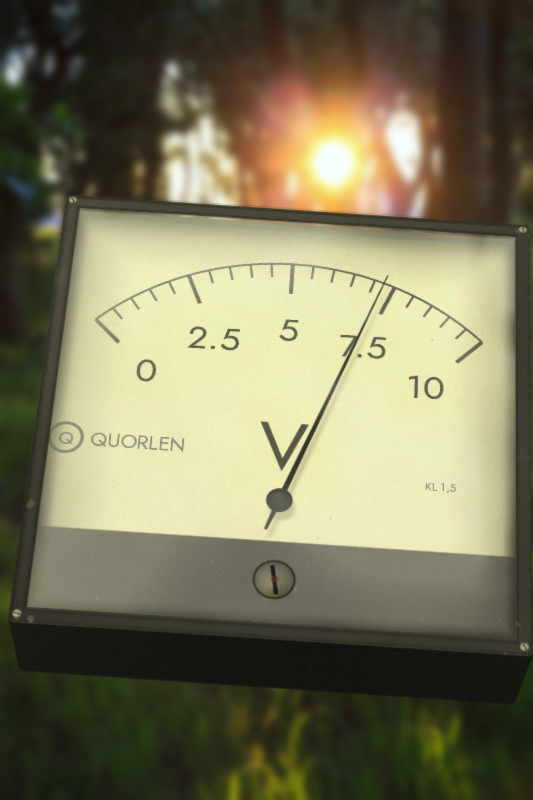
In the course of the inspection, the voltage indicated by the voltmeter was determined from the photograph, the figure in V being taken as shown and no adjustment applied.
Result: 7.25 V
